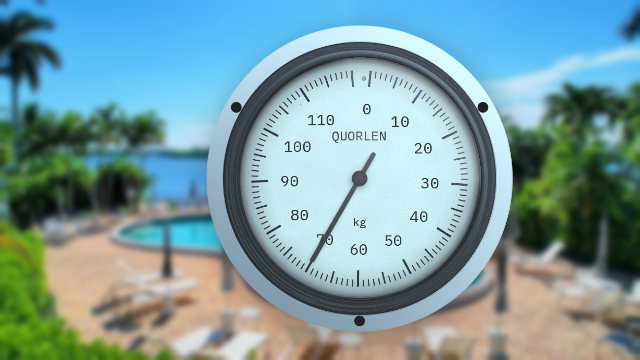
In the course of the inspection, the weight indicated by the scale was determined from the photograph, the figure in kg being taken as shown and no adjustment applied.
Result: 70 kg
